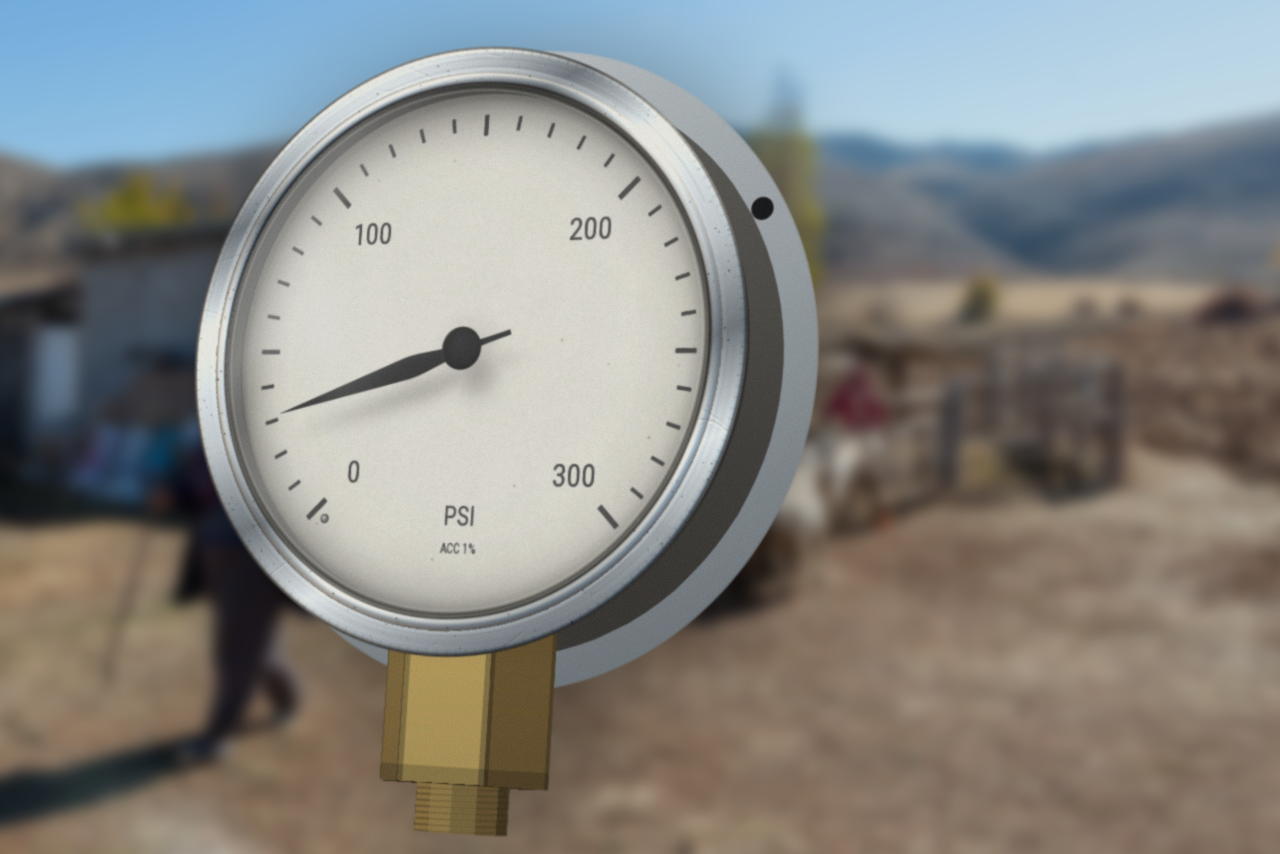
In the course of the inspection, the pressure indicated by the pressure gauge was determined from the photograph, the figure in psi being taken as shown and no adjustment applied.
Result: 30 psi
